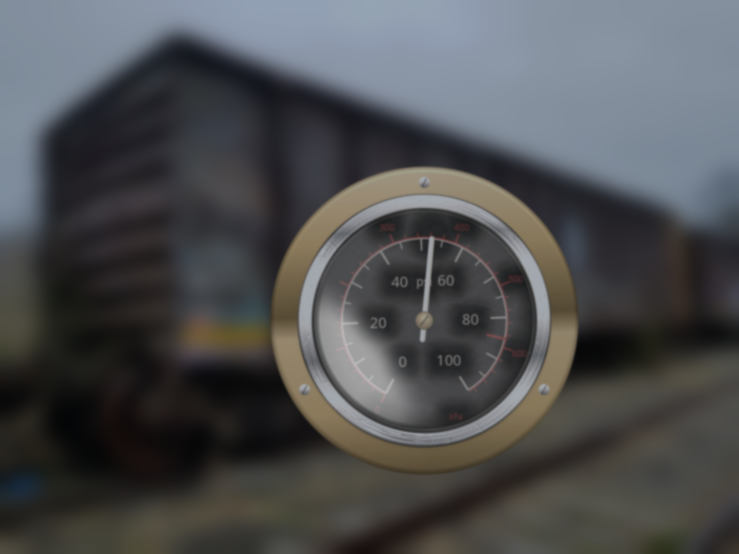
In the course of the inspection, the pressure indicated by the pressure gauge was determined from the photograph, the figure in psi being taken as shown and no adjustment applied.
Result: 52.5 psi
